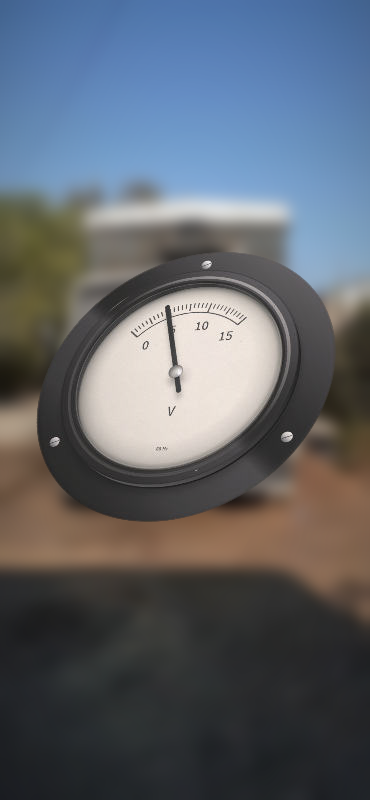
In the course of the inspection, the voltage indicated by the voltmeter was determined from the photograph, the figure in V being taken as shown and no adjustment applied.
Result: 5 V
